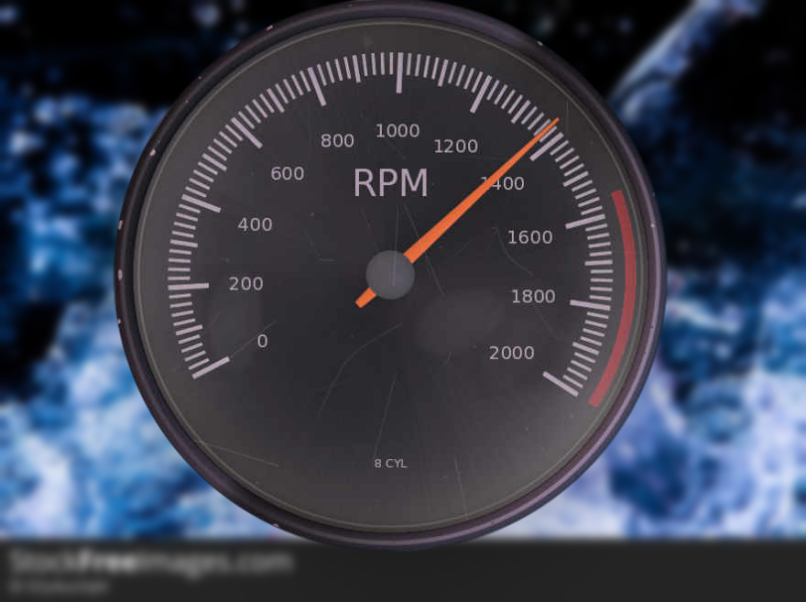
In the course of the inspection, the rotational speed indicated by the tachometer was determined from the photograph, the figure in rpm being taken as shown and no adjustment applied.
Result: 1370 rpm
